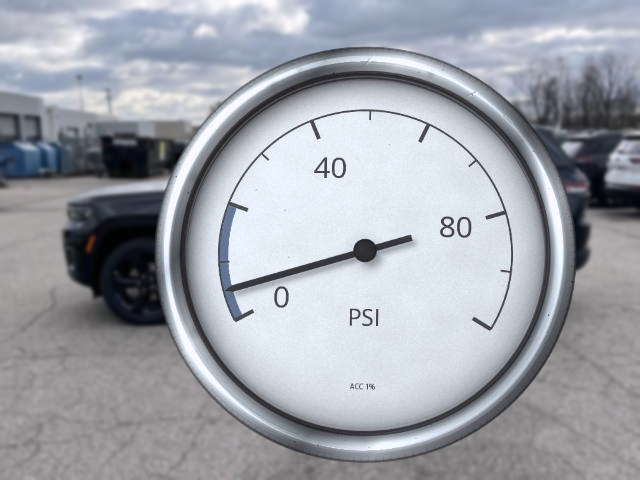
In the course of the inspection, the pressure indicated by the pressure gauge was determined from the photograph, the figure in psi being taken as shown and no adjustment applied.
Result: 5 psi
